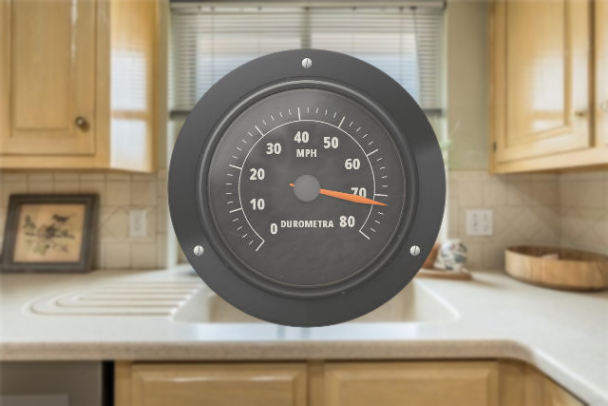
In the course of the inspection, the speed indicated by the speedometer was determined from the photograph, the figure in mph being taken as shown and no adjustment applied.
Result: 72 mph
